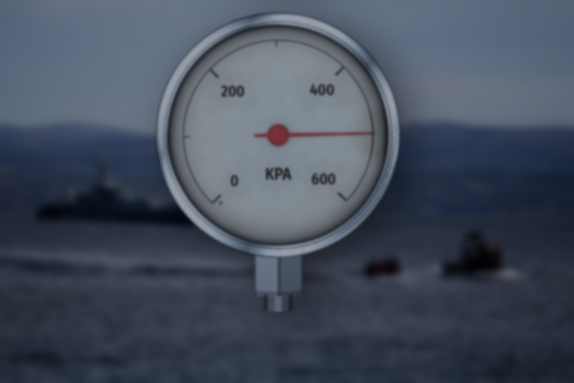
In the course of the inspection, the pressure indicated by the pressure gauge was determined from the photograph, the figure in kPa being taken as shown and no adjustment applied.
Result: 500 kPa
